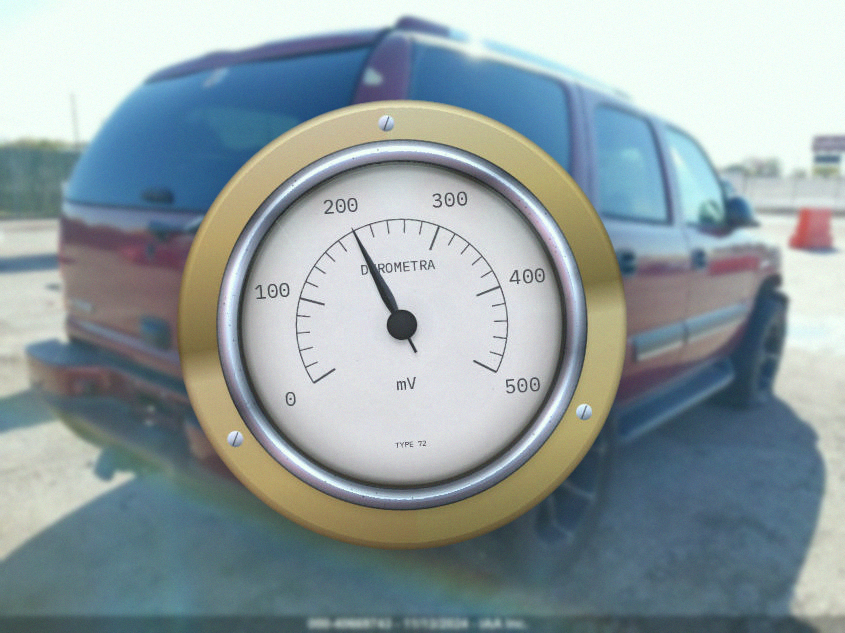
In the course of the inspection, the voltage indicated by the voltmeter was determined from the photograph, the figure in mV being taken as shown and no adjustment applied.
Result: 200 mV
